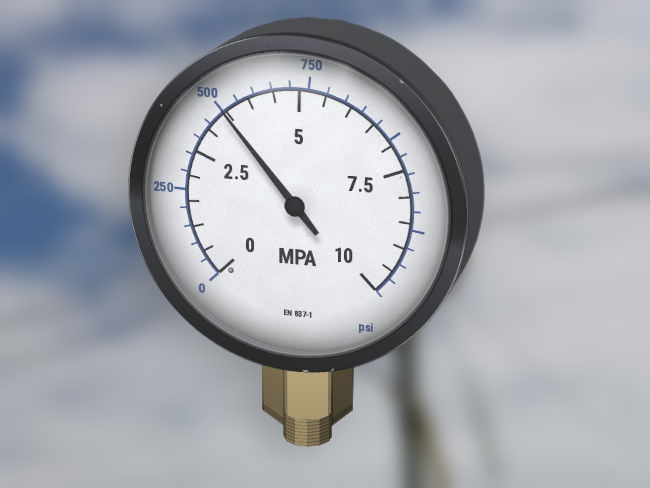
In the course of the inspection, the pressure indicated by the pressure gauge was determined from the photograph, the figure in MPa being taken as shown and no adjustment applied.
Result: 3.5 MPa
